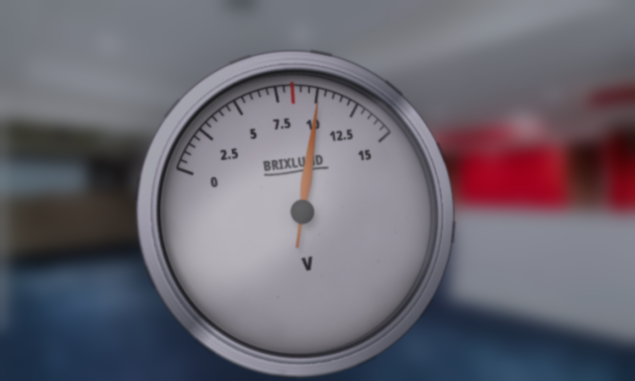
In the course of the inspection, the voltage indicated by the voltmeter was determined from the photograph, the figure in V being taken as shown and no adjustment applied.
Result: 10 V
